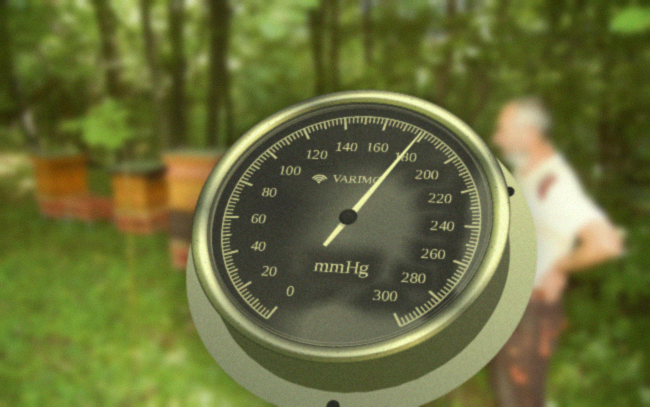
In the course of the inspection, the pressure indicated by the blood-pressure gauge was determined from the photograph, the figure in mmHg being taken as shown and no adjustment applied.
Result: 180 mmHg
